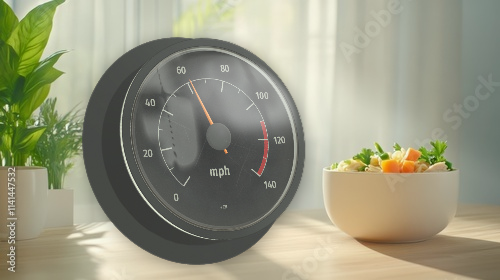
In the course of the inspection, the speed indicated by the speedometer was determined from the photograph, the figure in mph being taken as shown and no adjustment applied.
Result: 60 mph
